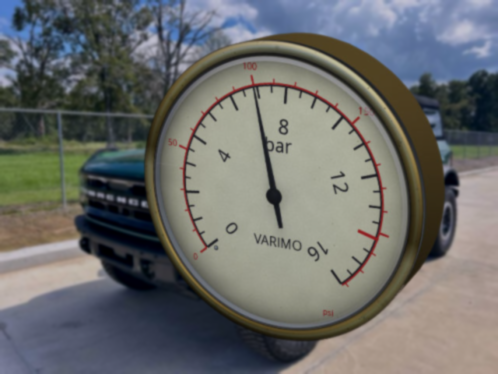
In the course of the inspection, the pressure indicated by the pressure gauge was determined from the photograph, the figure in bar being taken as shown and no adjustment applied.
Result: 7 bar
